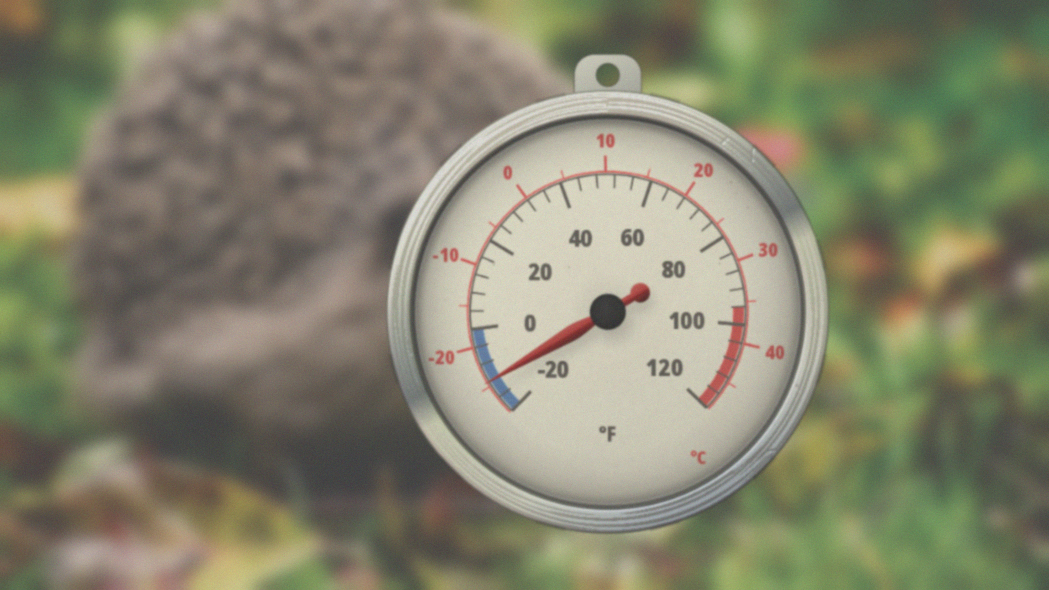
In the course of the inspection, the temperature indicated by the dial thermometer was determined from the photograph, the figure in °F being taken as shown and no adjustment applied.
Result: -12 °F
